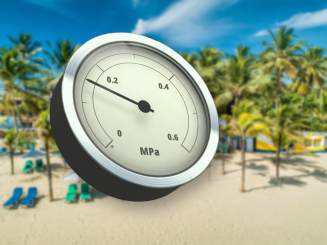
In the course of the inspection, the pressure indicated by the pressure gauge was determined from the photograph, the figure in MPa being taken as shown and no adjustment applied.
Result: 0.15 MPa
